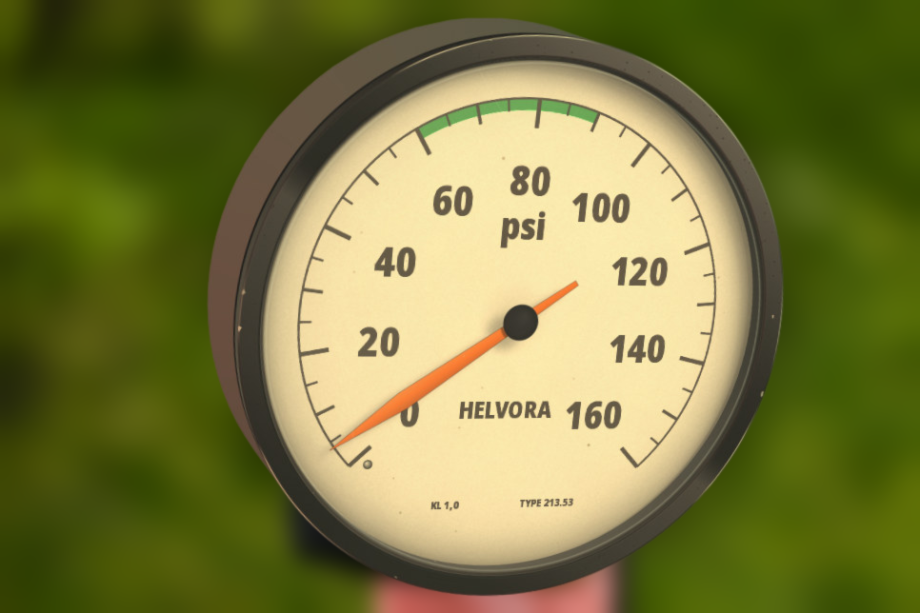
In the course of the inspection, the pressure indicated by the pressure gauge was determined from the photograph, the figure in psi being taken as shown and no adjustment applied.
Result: 5 psi
